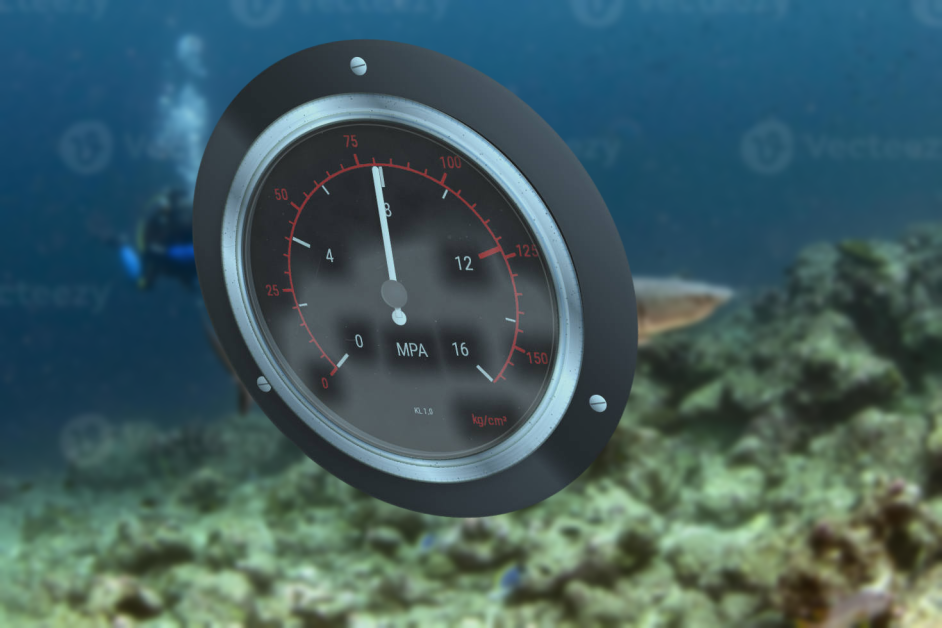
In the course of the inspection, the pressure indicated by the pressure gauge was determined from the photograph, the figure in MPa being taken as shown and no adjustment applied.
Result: 8 MPa
